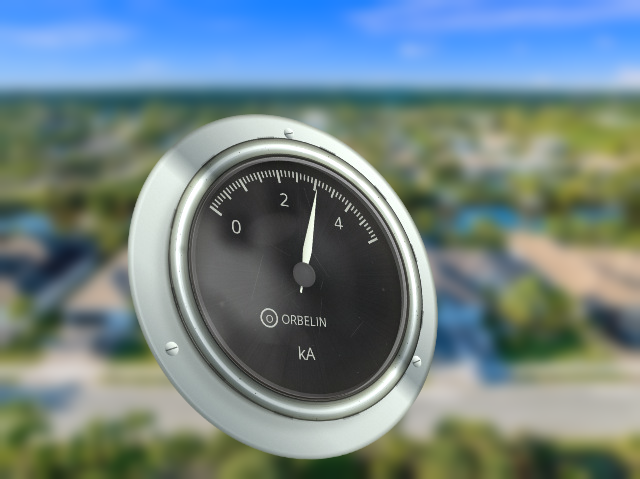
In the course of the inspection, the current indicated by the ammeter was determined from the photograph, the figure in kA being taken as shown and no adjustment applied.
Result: 3 kA
